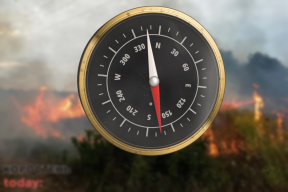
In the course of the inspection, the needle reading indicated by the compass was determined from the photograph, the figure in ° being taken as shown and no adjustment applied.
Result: 165 °
